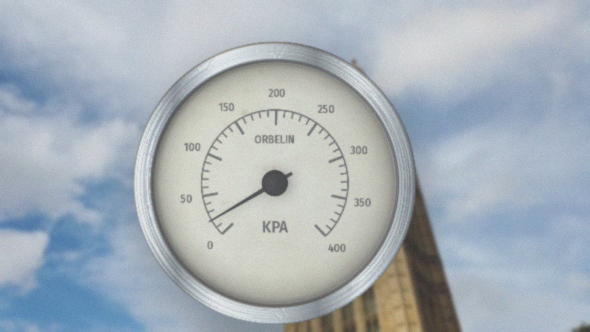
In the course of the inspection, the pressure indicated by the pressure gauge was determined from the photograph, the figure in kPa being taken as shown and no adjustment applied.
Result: 20 kPa
